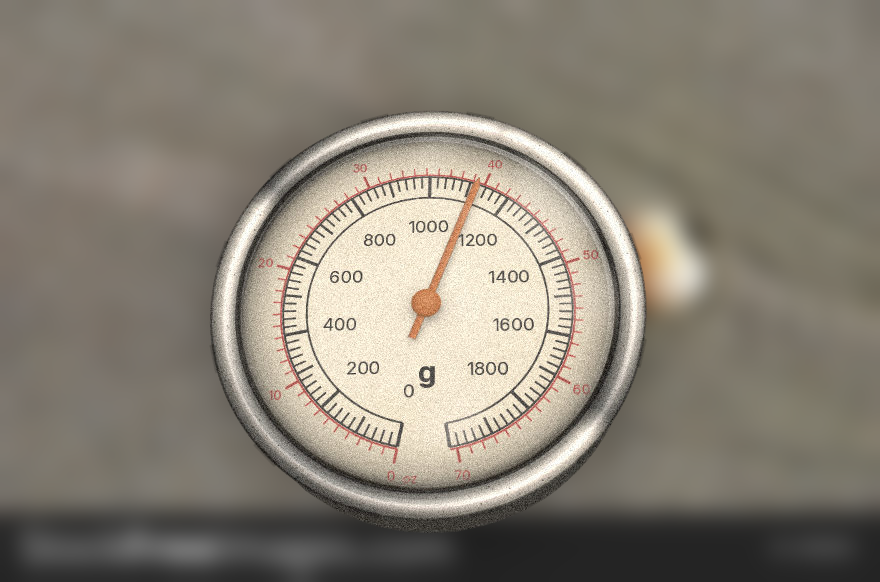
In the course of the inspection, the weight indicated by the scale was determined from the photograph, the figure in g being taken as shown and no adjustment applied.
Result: 1120 g
